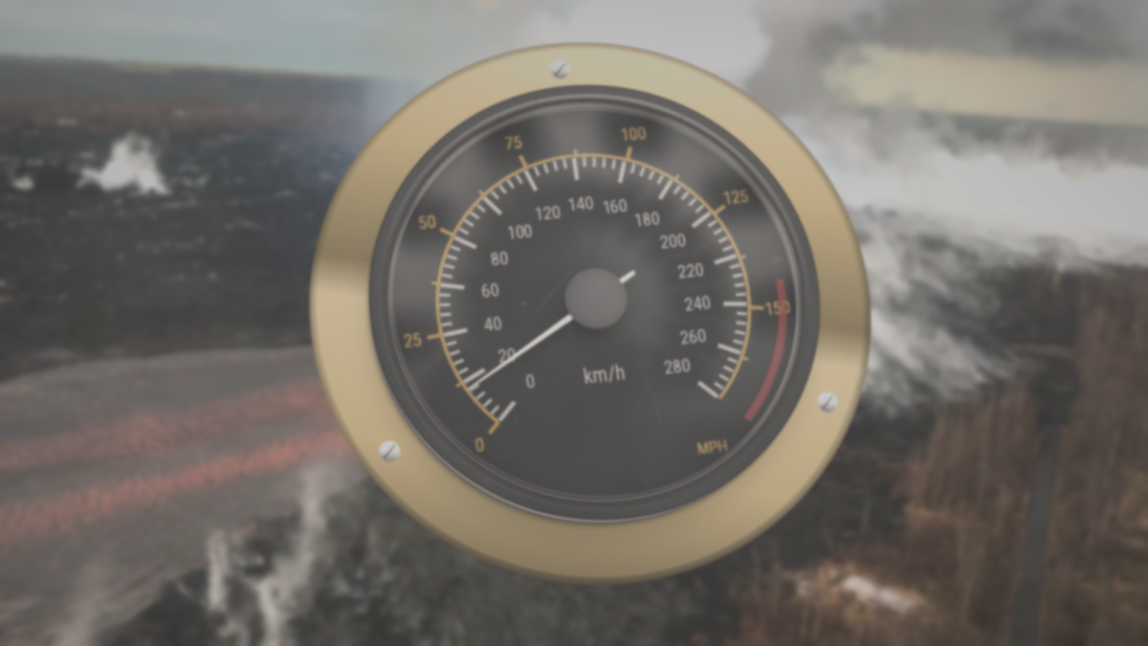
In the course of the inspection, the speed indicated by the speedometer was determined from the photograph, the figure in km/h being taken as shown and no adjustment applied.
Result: 16 km/h
